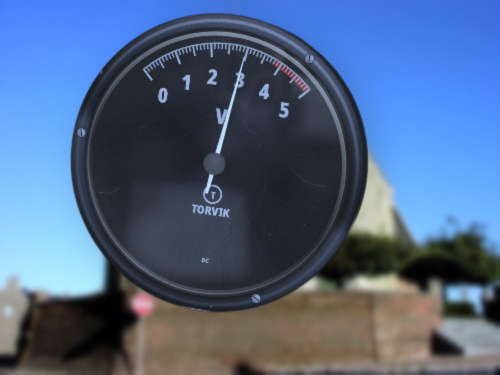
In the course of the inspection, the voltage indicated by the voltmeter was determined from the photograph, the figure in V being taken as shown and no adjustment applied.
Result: 3 V
